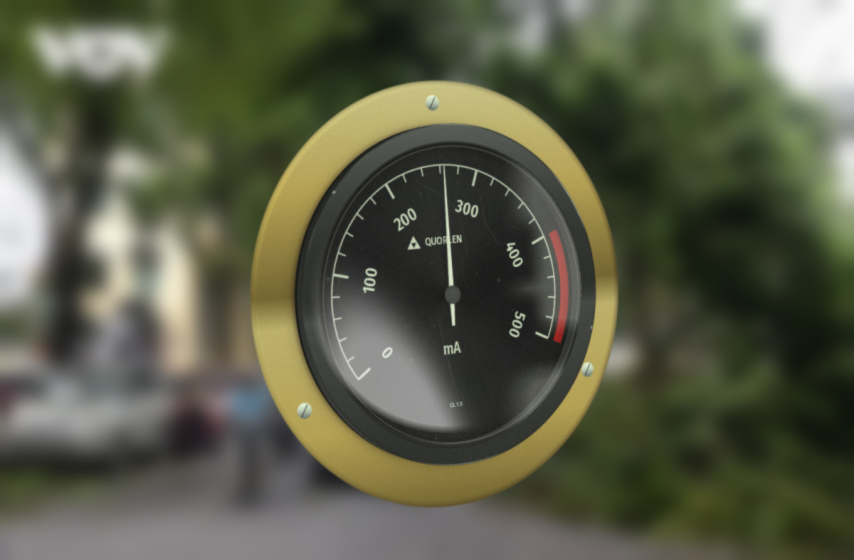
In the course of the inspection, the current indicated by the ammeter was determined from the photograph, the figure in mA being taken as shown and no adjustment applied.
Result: 260 mA
